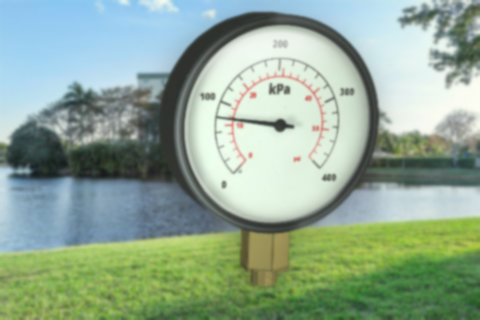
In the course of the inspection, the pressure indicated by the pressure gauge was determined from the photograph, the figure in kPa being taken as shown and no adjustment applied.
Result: 80 kPa
